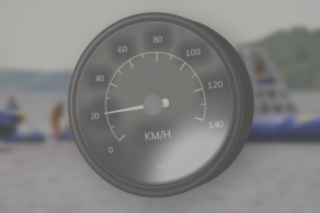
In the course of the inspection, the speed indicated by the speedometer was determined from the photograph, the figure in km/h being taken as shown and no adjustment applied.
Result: 20 km/h
